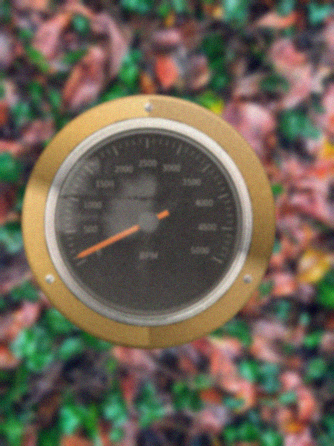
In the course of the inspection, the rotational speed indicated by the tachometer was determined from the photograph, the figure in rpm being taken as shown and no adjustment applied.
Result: 100 rpm
